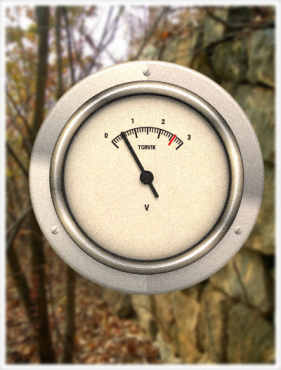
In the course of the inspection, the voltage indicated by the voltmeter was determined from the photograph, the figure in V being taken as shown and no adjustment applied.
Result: 0.5 V
